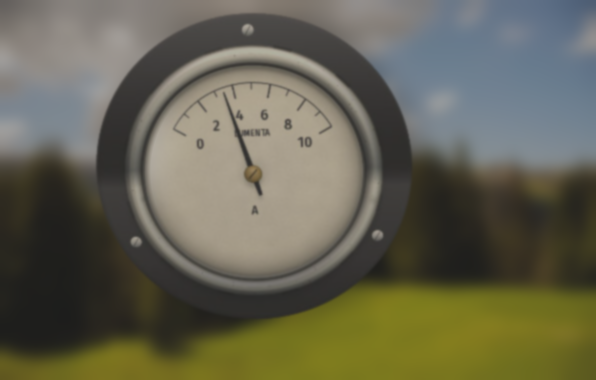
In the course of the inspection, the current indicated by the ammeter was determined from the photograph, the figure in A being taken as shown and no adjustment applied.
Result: 3.5 A
